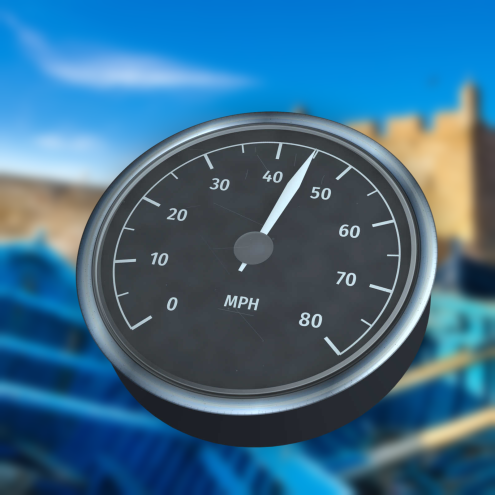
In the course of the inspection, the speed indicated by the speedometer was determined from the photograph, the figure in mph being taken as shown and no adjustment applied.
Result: 45 mph
